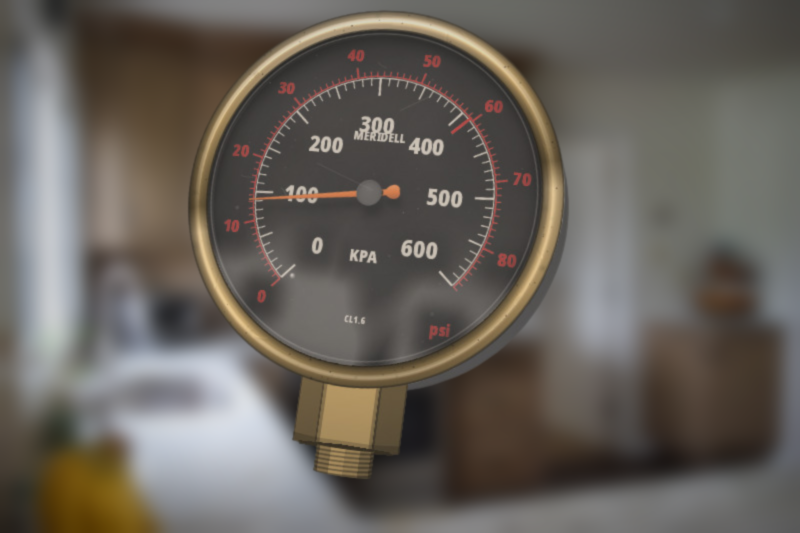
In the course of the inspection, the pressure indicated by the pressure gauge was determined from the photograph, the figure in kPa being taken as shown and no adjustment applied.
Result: 90 kPa
